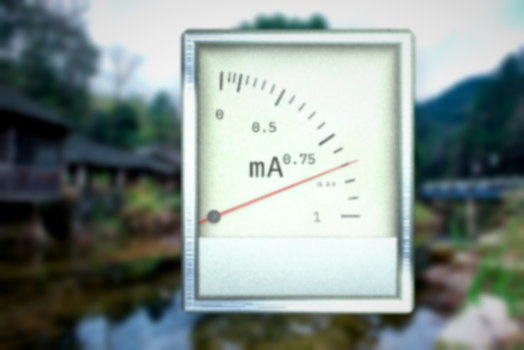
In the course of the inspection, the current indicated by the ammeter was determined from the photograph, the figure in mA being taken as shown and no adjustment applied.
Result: 0.85 mA
